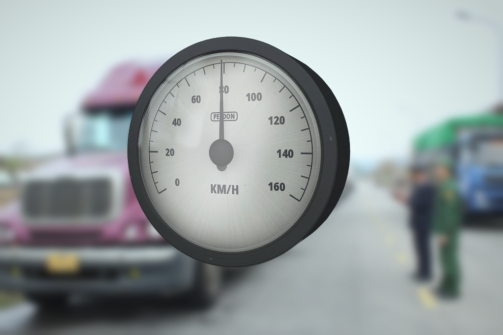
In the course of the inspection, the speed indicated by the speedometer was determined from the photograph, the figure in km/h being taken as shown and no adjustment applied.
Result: 80 km/h
